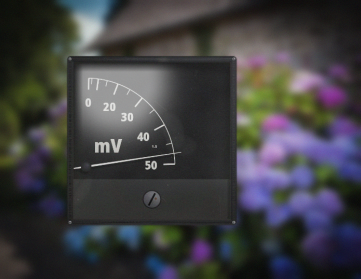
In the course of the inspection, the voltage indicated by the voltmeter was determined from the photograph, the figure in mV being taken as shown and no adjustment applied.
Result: 47.5 mV
